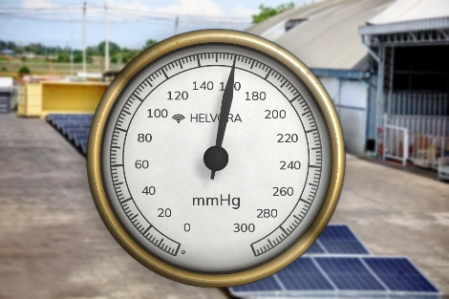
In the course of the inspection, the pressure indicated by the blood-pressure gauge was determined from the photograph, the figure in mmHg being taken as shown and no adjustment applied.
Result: 160 mmHg
